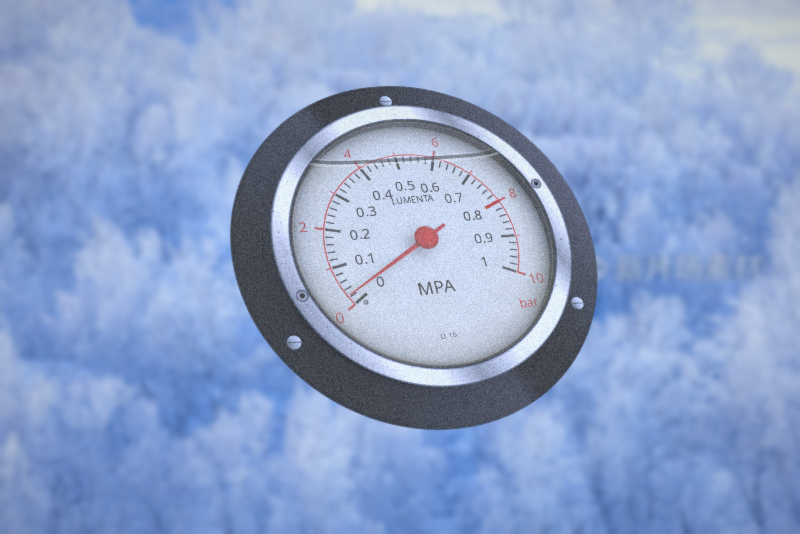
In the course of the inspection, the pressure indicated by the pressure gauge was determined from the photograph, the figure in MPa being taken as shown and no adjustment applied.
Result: 0.02 MPa
